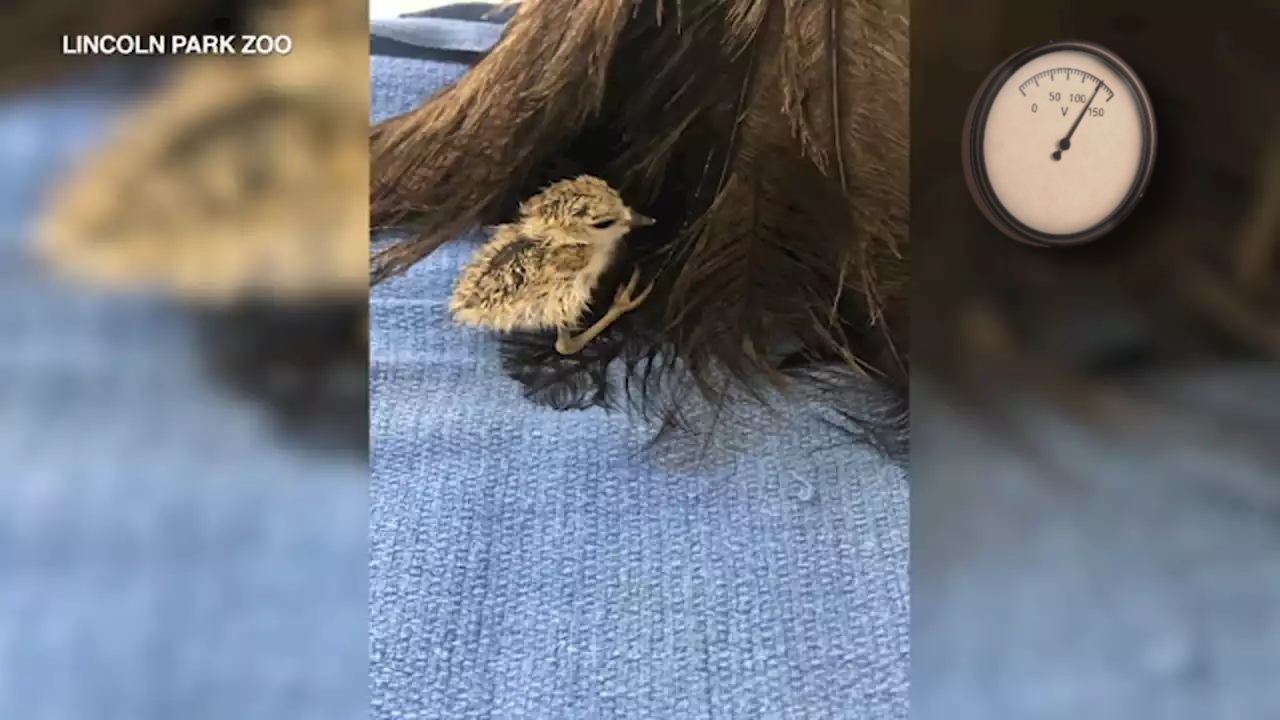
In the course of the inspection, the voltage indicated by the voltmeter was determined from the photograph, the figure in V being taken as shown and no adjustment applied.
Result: 125 V
